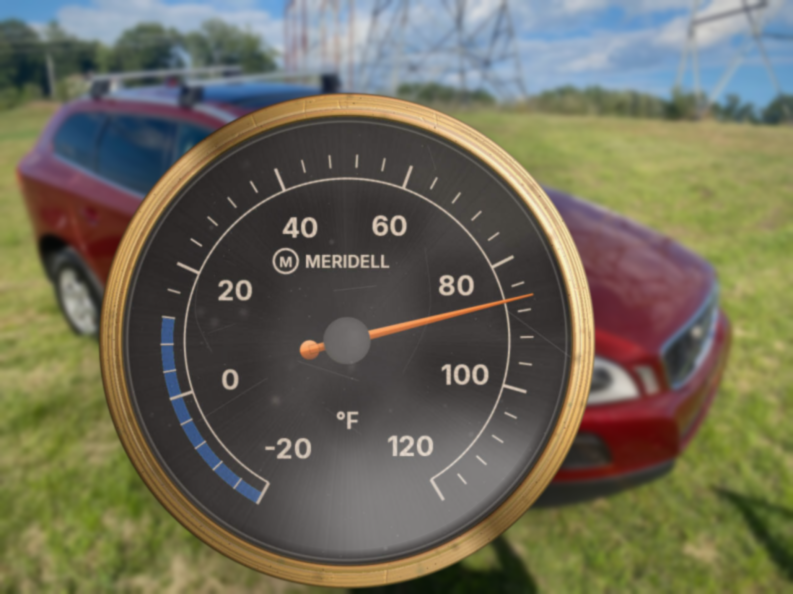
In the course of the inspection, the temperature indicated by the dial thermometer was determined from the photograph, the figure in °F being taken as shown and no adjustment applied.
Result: 86 °F
